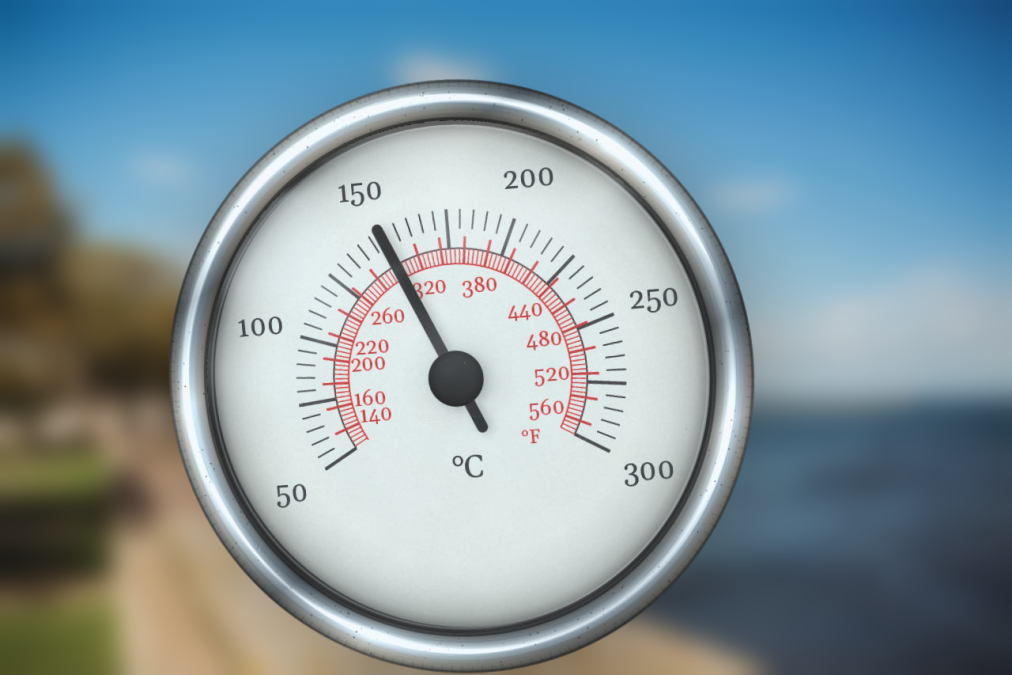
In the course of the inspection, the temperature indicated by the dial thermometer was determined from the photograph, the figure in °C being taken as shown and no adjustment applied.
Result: 150 °C
